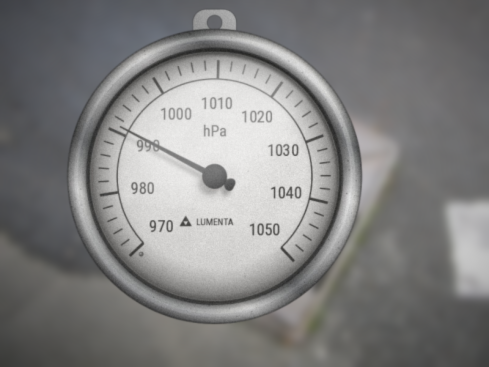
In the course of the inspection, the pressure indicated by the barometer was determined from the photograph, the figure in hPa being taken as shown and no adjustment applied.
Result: 991 hPa
